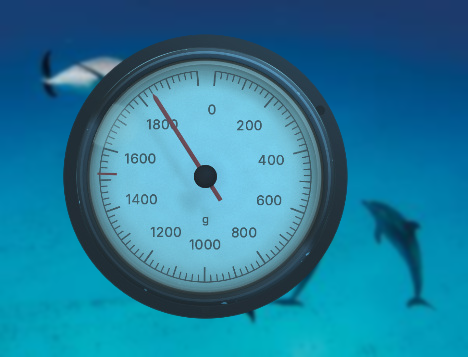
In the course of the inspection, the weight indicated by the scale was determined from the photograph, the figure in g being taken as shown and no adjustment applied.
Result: 1840 g
